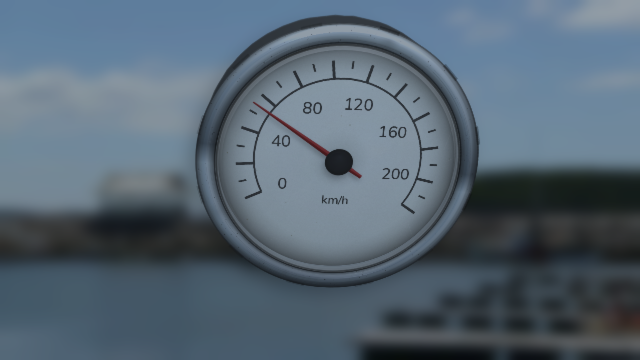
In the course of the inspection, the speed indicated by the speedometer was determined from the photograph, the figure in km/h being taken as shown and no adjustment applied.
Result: 55 km/h
